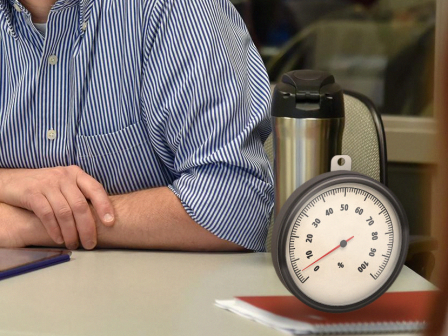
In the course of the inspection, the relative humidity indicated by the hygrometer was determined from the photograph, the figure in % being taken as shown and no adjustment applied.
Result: 5 %
